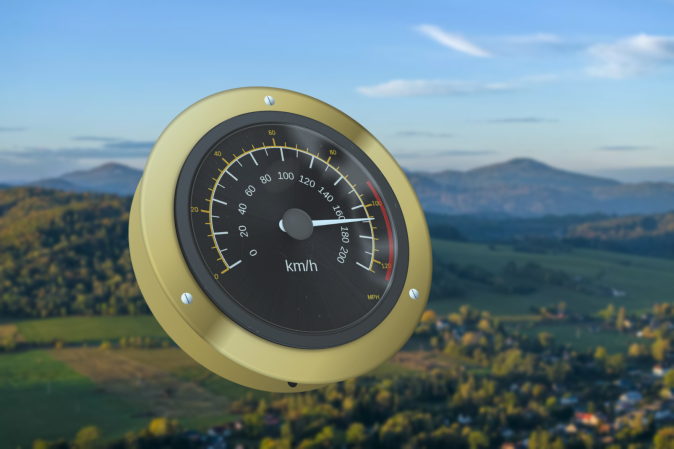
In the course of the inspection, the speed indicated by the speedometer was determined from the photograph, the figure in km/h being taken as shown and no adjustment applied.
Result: 170 km/h
